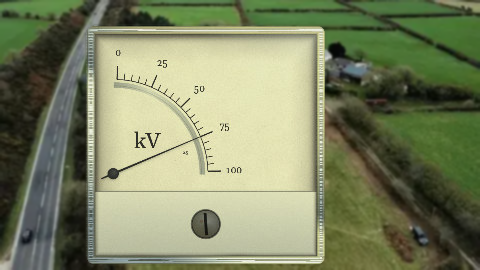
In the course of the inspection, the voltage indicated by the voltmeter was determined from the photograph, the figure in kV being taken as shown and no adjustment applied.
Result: 75 kV
